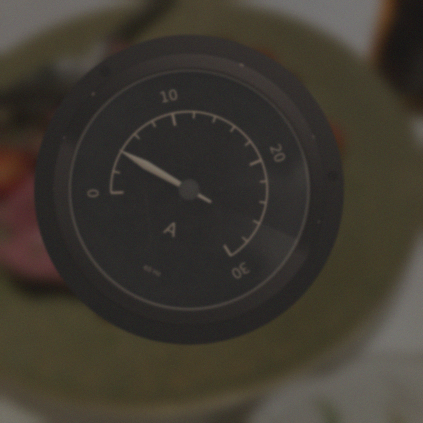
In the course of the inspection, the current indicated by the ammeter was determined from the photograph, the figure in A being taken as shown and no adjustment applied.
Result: 4 A
